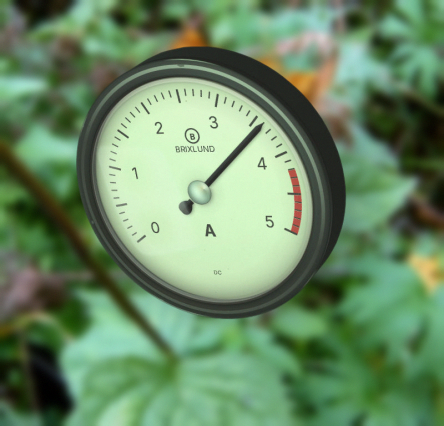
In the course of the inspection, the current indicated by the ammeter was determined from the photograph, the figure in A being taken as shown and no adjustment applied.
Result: 3.6 A
